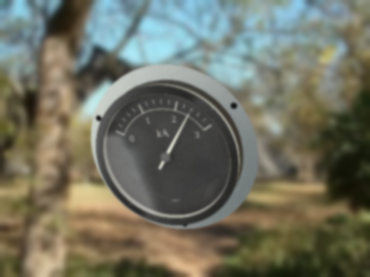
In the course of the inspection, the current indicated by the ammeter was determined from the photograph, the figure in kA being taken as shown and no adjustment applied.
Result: 2.4 kA
